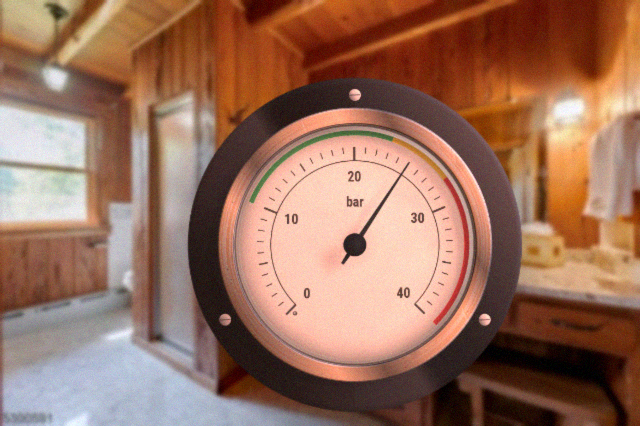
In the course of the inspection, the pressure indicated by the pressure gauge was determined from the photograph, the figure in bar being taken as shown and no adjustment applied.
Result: 25 bar
